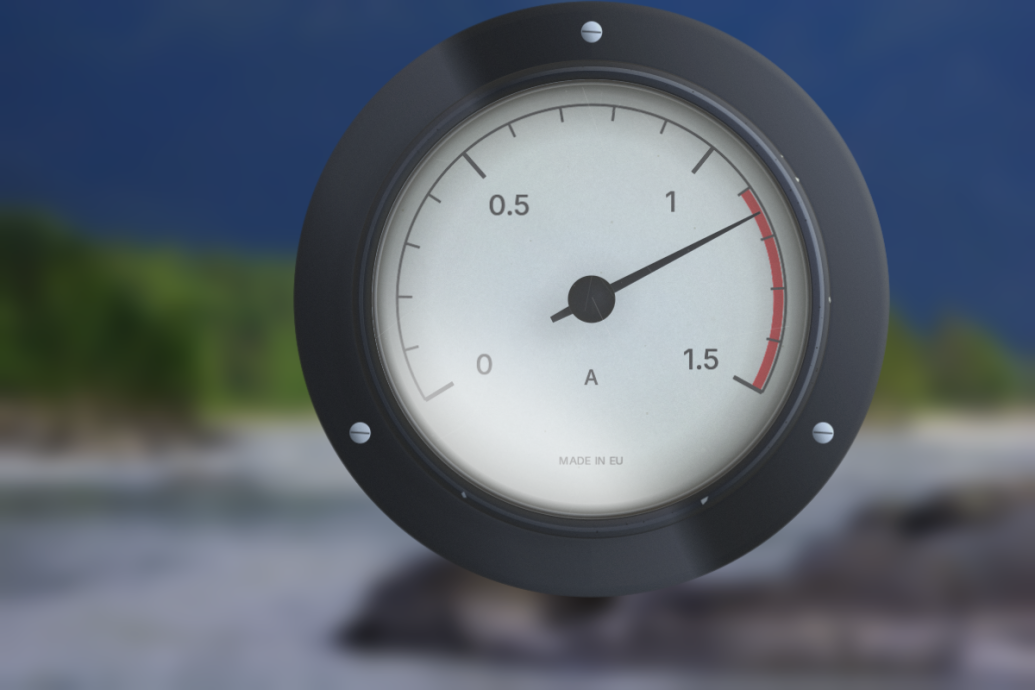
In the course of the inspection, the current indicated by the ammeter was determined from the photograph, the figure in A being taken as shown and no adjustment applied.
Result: 1.15 A
